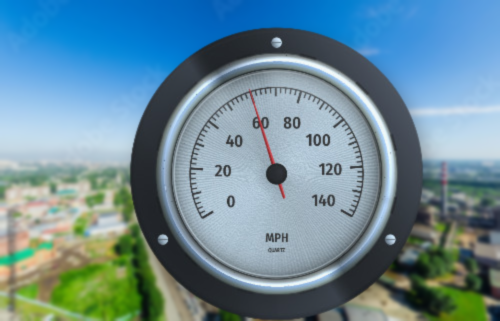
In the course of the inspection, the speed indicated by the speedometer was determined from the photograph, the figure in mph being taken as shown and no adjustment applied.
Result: 60 mph
